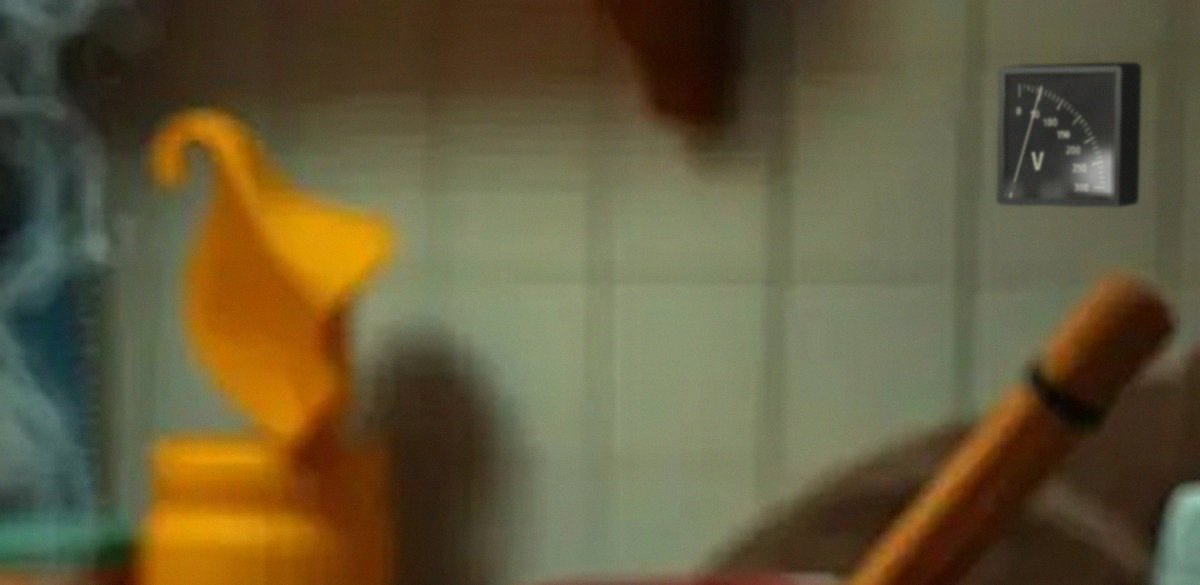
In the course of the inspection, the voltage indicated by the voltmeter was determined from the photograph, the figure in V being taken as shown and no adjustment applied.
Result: 50 V
